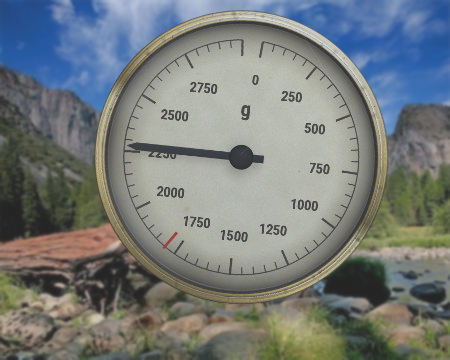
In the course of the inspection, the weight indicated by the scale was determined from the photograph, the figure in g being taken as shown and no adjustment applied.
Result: 2275 g
